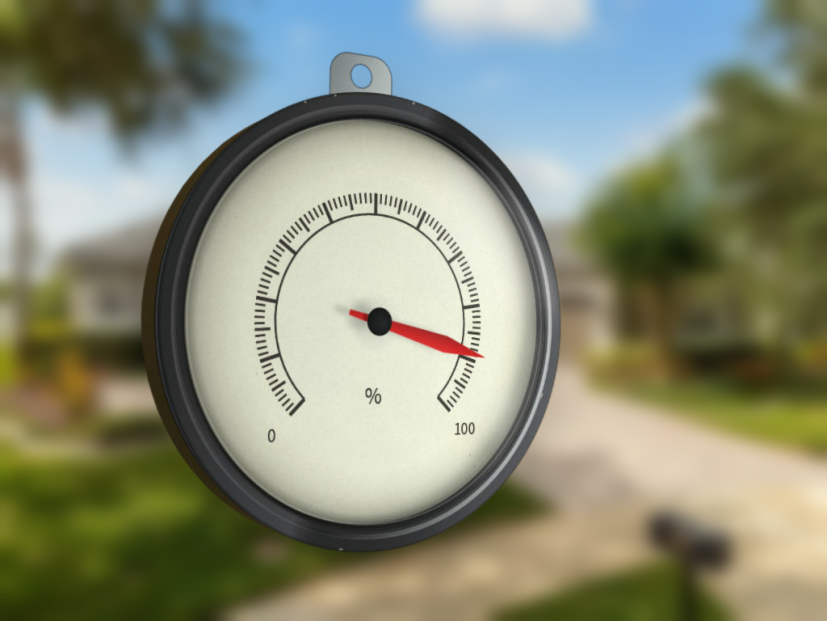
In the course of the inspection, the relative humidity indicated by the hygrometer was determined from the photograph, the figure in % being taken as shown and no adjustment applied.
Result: 89 %
